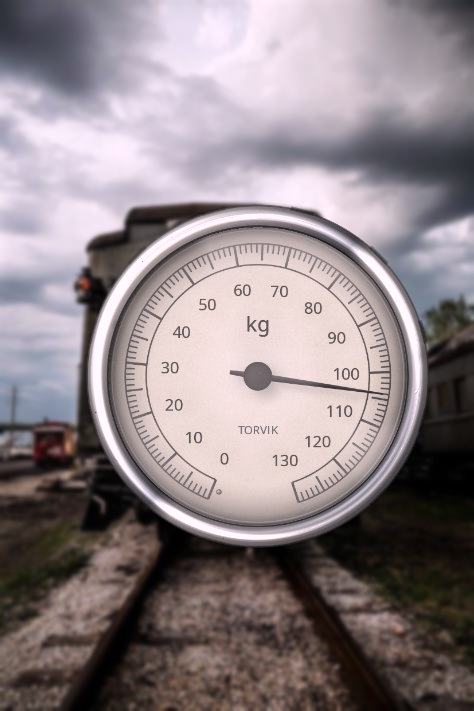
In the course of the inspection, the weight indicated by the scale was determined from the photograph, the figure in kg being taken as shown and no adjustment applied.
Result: 104 kg
